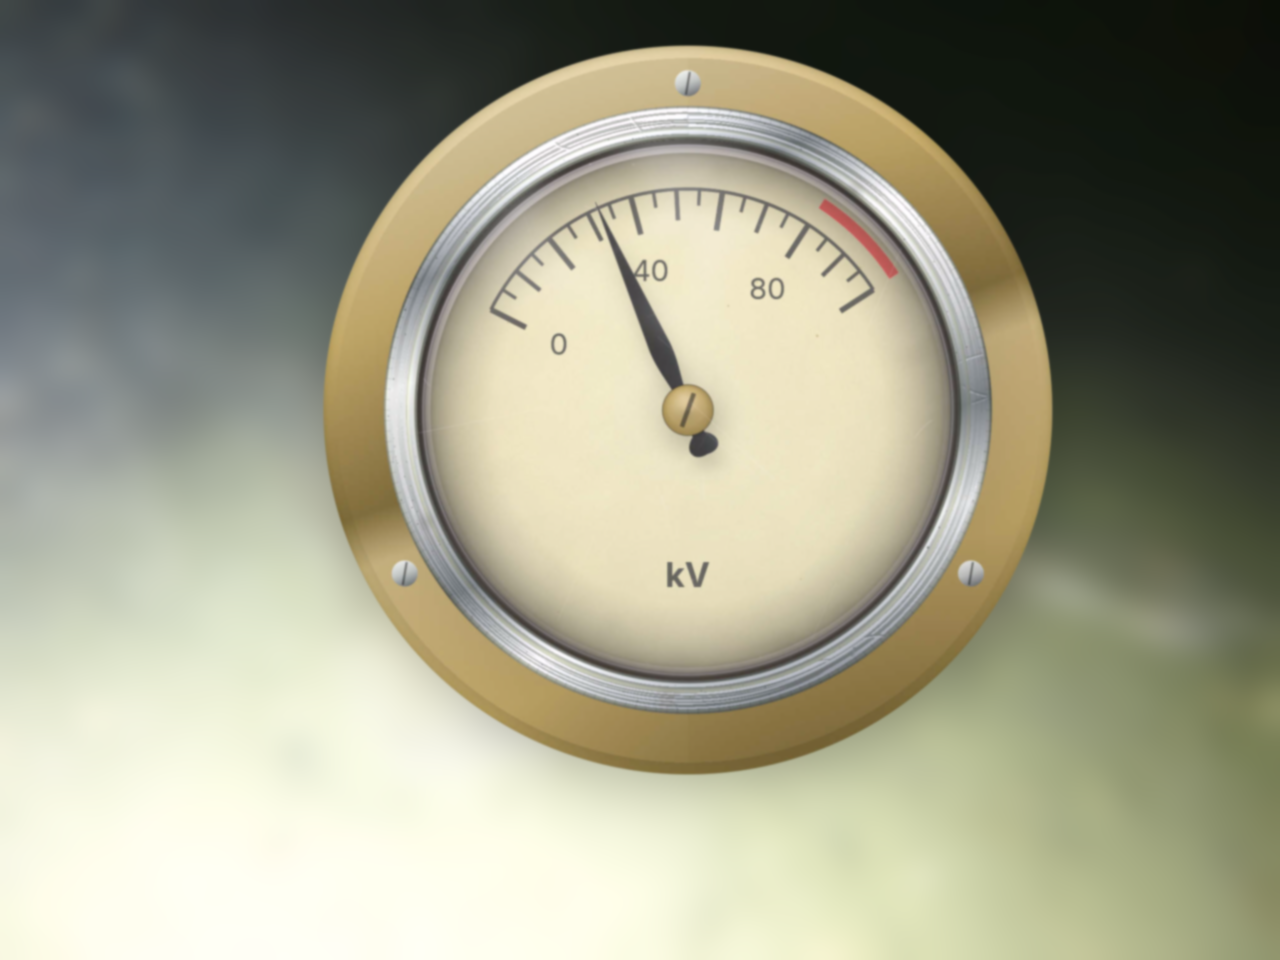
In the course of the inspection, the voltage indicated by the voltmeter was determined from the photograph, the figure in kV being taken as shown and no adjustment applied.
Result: 32.5 kV
